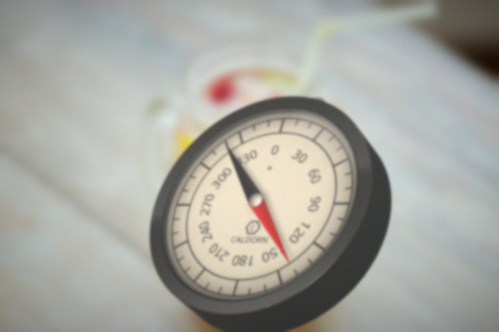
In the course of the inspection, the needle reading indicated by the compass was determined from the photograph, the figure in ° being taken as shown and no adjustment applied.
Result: 140 °
